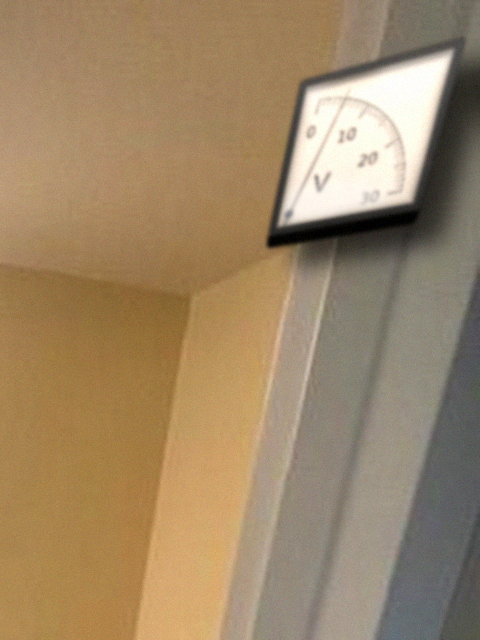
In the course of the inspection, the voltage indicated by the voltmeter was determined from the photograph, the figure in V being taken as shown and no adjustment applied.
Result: 5 V
